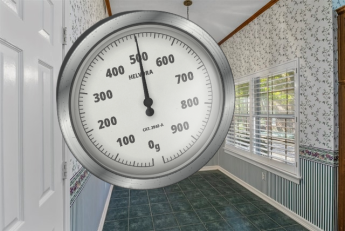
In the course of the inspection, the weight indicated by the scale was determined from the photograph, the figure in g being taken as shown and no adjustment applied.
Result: 500 g
